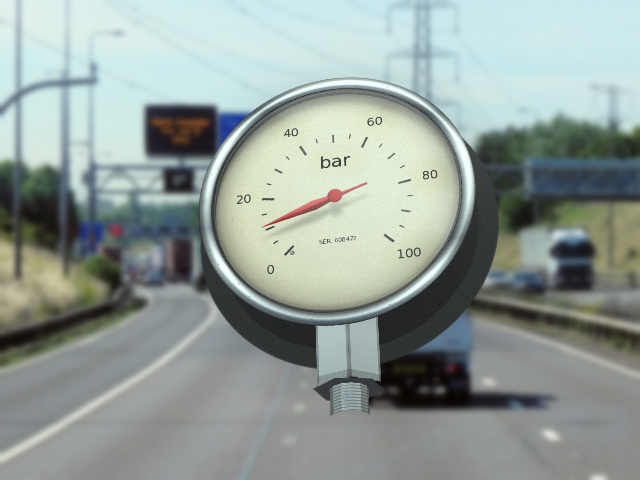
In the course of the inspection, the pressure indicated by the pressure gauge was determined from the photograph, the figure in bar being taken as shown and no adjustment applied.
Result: 10 bar
